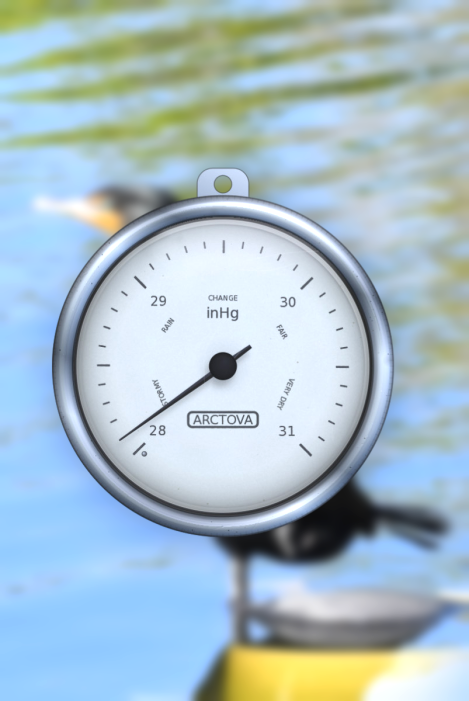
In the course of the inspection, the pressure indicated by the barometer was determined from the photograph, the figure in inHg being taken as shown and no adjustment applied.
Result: 28.1 inHg
